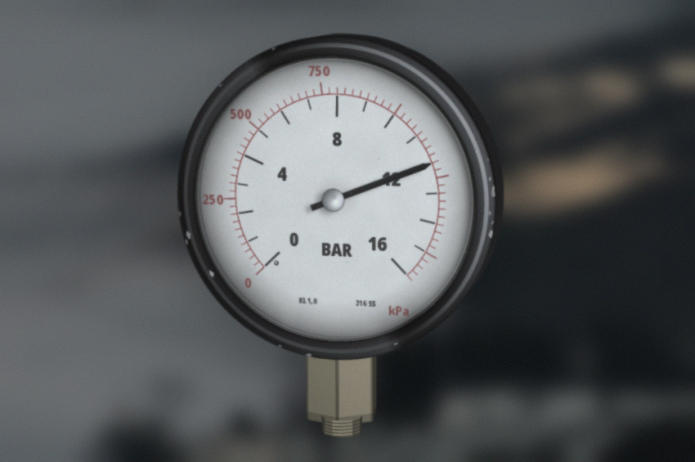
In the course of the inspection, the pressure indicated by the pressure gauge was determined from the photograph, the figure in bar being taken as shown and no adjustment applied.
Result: 12 bar
